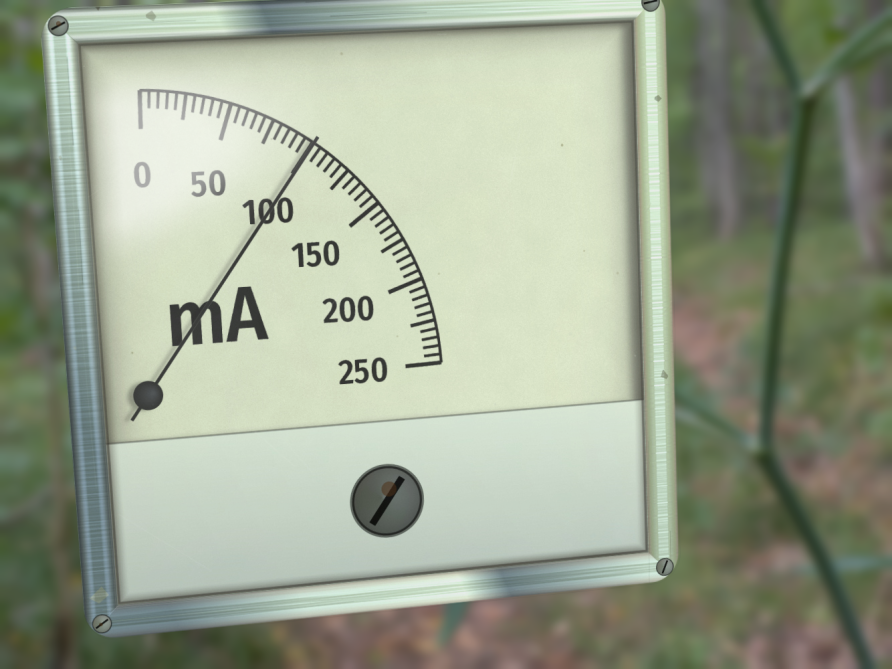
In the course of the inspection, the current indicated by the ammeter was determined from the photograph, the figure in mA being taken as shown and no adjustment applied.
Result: 100 mA
